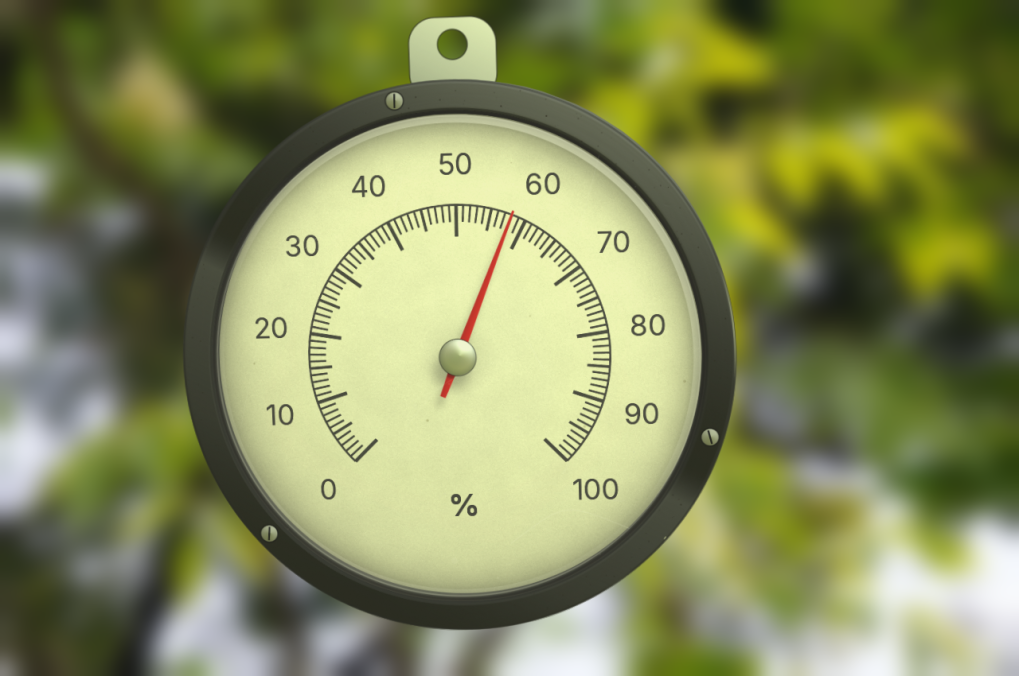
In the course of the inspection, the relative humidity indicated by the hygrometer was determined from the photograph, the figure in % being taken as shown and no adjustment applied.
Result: 58 %
